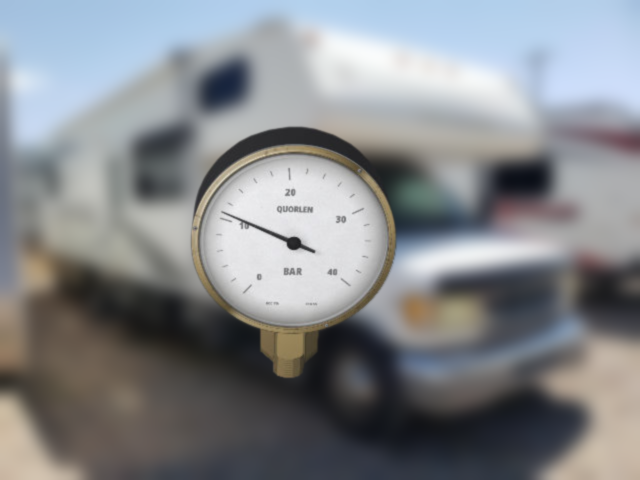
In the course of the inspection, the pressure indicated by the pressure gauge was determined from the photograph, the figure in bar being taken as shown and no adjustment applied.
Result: 11 bar
